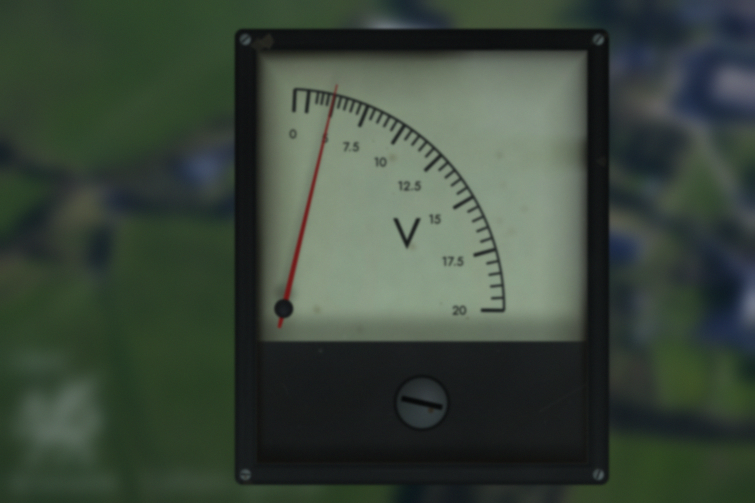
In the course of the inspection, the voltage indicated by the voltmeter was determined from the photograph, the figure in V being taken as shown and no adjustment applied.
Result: 5 V
